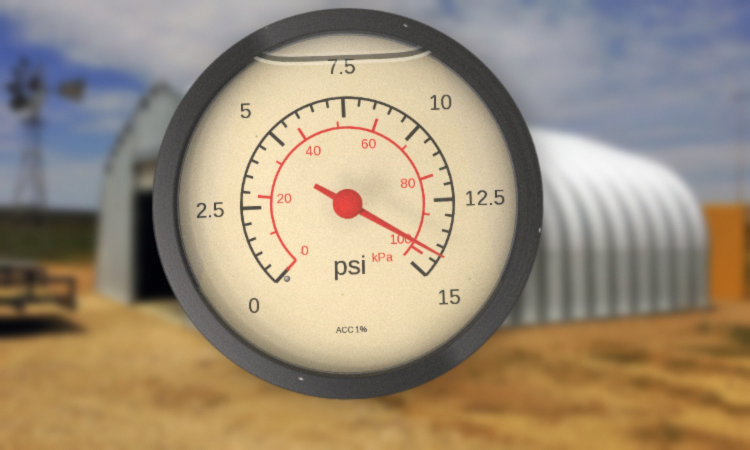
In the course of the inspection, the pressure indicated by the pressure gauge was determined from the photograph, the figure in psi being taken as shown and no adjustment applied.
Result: 14.25 psi
